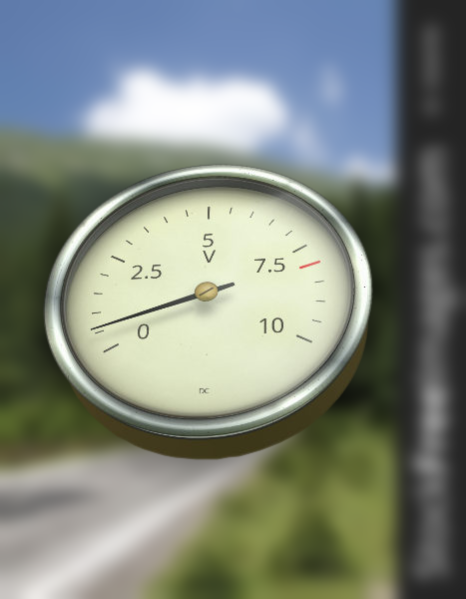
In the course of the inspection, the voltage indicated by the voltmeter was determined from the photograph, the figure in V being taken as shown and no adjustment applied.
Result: 0.5 V
